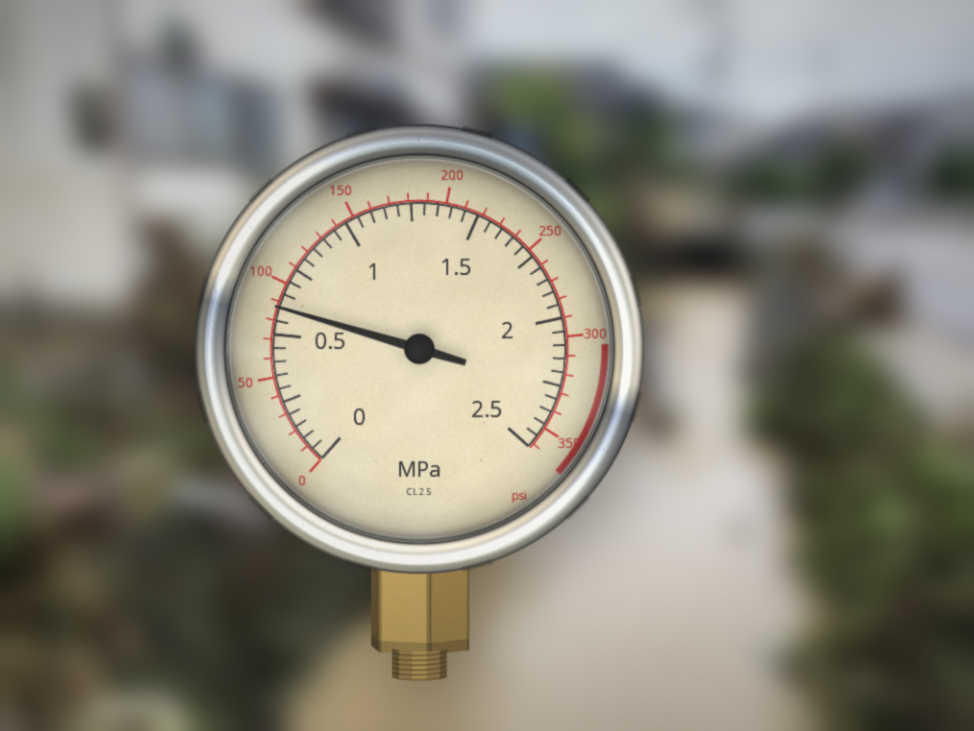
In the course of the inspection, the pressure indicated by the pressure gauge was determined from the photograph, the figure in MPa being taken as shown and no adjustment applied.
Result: 0.6 MPa
